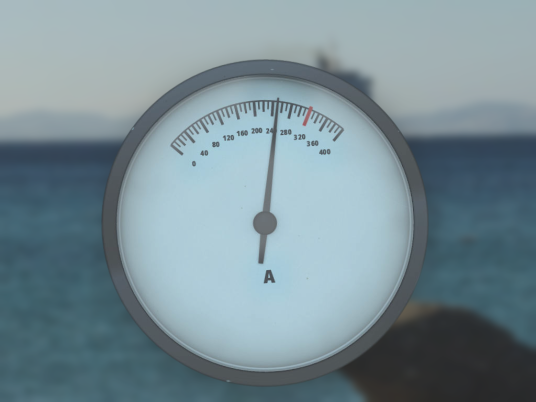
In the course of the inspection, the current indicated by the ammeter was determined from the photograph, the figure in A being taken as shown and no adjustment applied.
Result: 250 A
